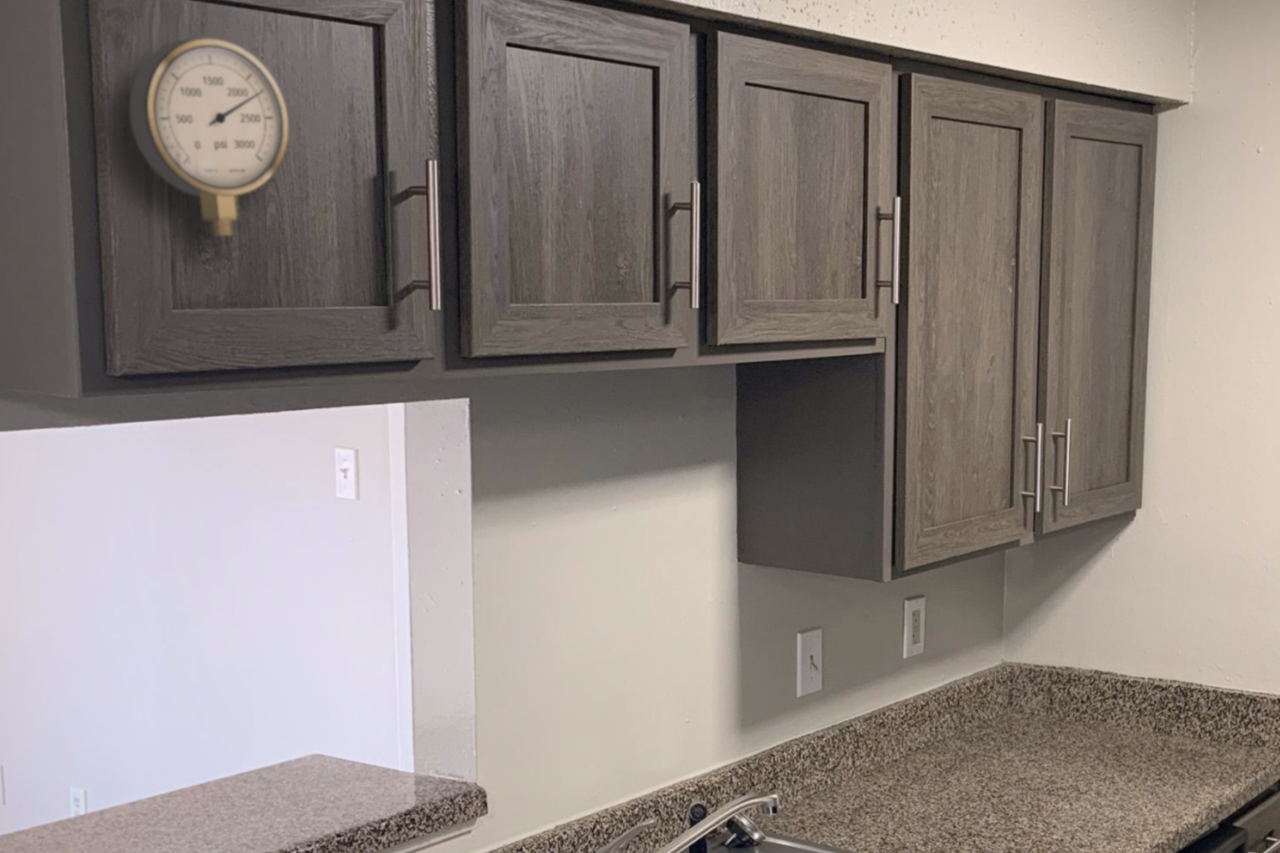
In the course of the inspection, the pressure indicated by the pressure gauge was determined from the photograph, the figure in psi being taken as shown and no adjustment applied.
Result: 2200 psi
